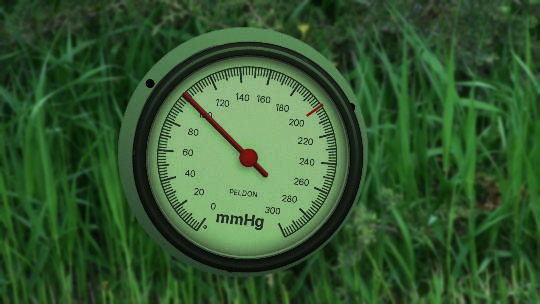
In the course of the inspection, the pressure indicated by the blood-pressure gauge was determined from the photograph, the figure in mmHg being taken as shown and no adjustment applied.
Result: 100 mmHg
